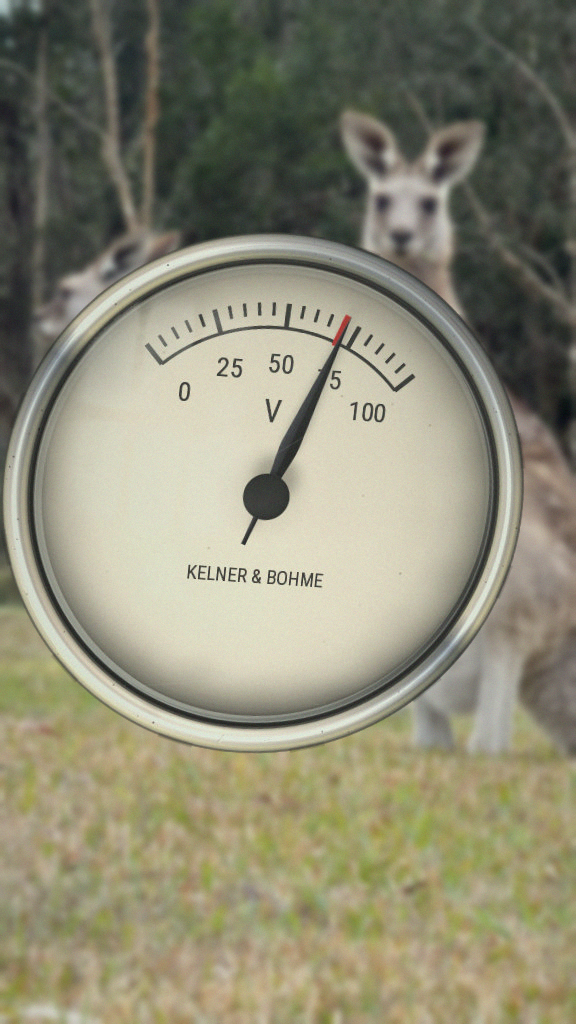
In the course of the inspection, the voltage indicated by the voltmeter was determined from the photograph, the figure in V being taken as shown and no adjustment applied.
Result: 70 V
